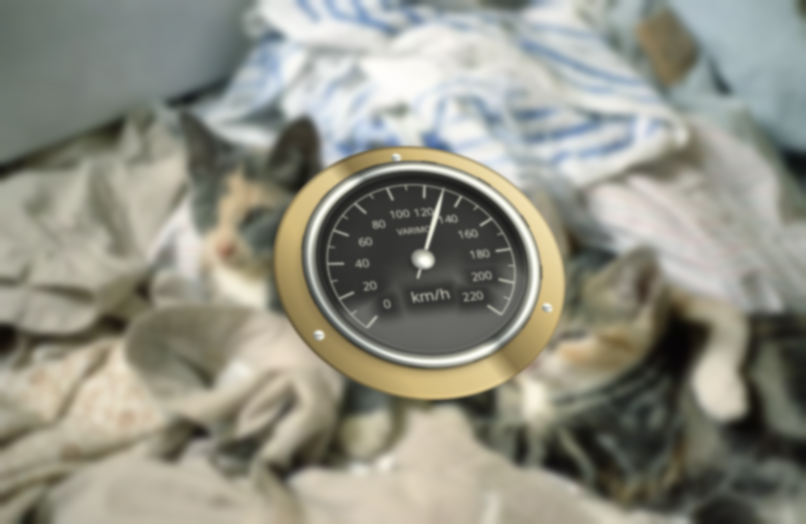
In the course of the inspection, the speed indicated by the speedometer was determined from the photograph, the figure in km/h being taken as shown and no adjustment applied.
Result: 130 km/h
